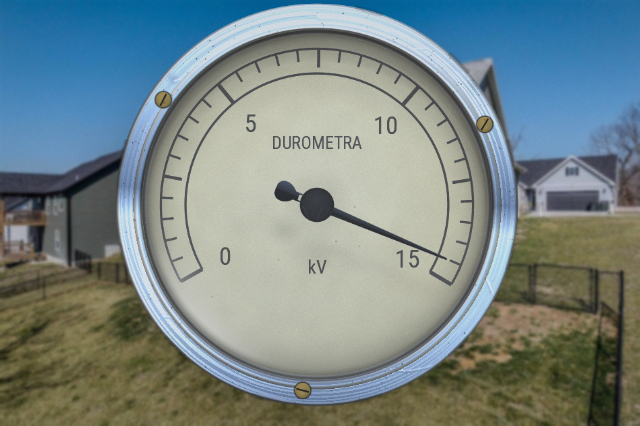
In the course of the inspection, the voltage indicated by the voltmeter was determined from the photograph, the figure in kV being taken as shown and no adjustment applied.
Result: 14.5 kV
